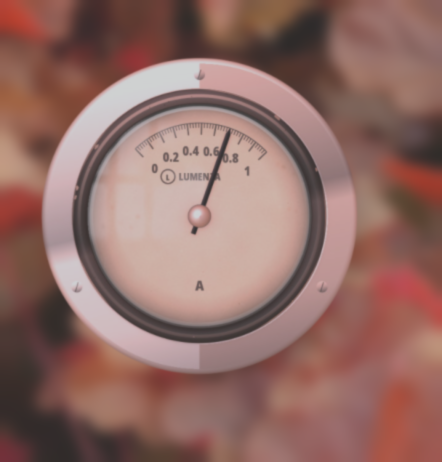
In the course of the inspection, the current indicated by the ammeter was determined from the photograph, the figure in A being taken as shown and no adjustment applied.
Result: 0.7 A
